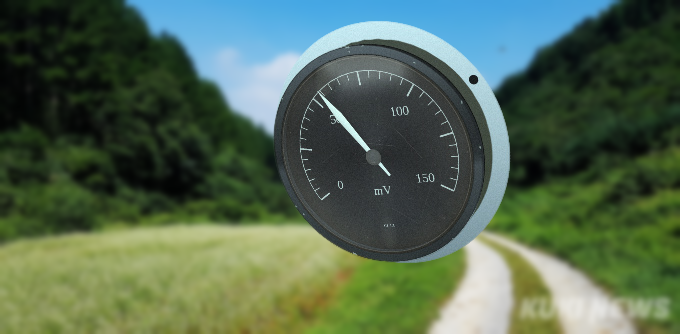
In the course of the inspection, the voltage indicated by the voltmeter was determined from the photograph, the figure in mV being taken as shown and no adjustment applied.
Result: 55 mV
